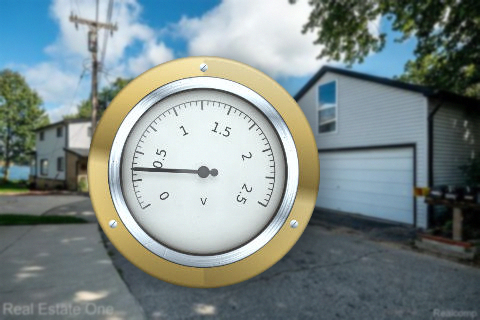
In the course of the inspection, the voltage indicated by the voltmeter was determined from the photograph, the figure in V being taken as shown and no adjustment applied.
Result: 0.35 V
